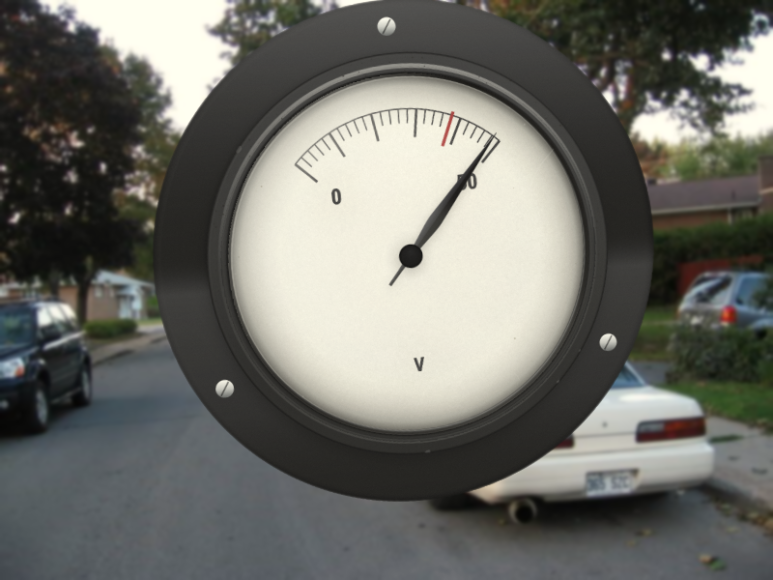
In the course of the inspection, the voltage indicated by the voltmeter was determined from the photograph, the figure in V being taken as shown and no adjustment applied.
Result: 48 V
